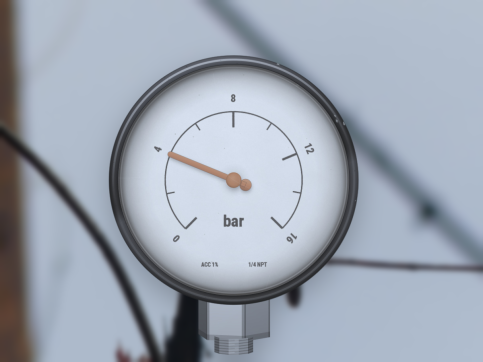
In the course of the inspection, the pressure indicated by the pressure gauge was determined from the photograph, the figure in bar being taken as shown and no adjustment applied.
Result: 4 bar
